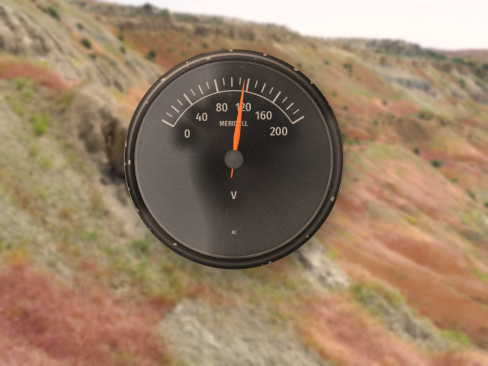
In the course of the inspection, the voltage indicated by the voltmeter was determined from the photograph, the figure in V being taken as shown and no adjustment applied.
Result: 115 V
